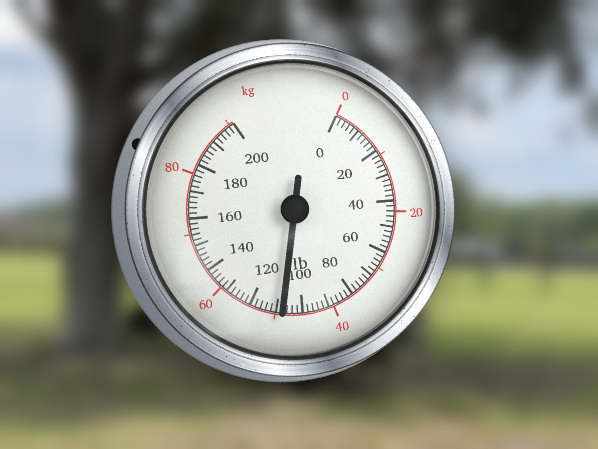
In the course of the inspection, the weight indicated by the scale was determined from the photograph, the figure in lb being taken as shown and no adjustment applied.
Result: 108 lb
